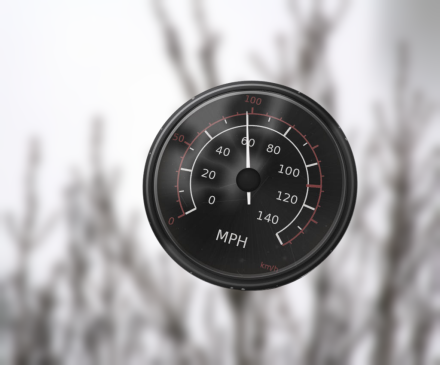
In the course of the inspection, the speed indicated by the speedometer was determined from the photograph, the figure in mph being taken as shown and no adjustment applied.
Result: 60 mph
